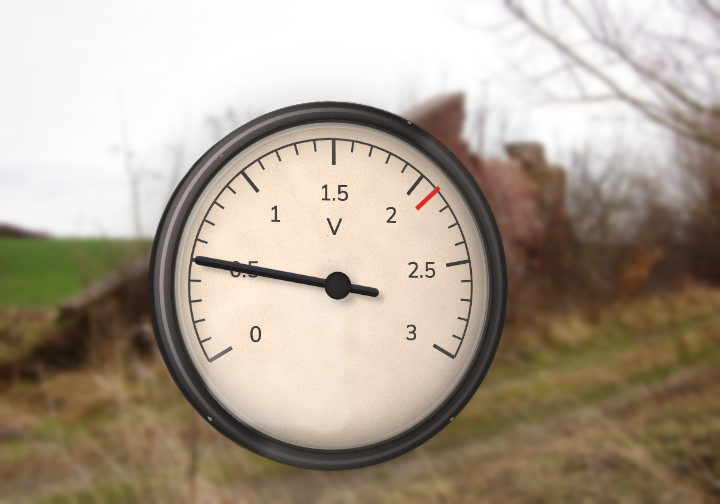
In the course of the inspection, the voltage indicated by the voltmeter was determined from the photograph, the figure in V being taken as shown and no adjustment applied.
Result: 0.5 V
